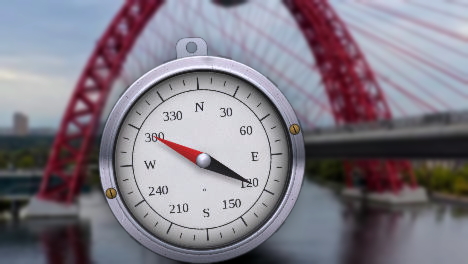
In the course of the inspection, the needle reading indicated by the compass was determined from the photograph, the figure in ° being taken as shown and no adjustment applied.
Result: 300 °
